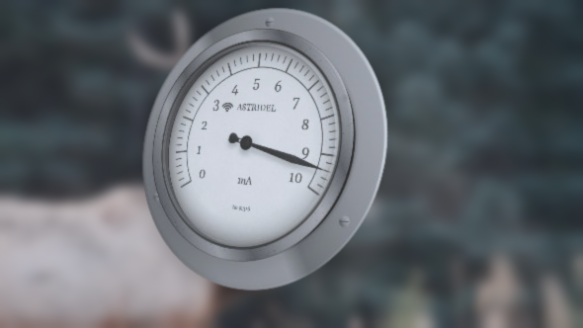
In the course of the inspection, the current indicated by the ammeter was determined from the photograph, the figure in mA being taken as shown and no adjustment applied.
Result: 9.4 mA
